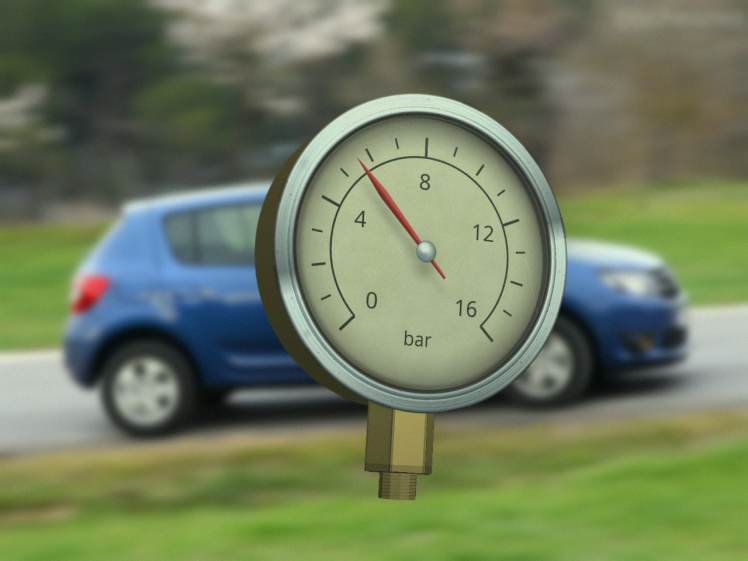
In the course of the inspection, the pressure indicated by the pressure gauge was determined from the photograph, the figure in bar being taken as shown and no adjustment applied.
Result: 5.5 bar
